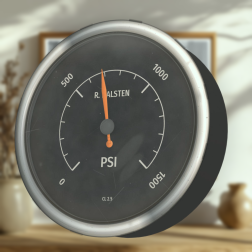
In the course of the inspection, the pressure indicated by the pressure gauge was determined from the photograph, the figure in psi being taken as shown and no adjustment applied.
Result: 700 psi
